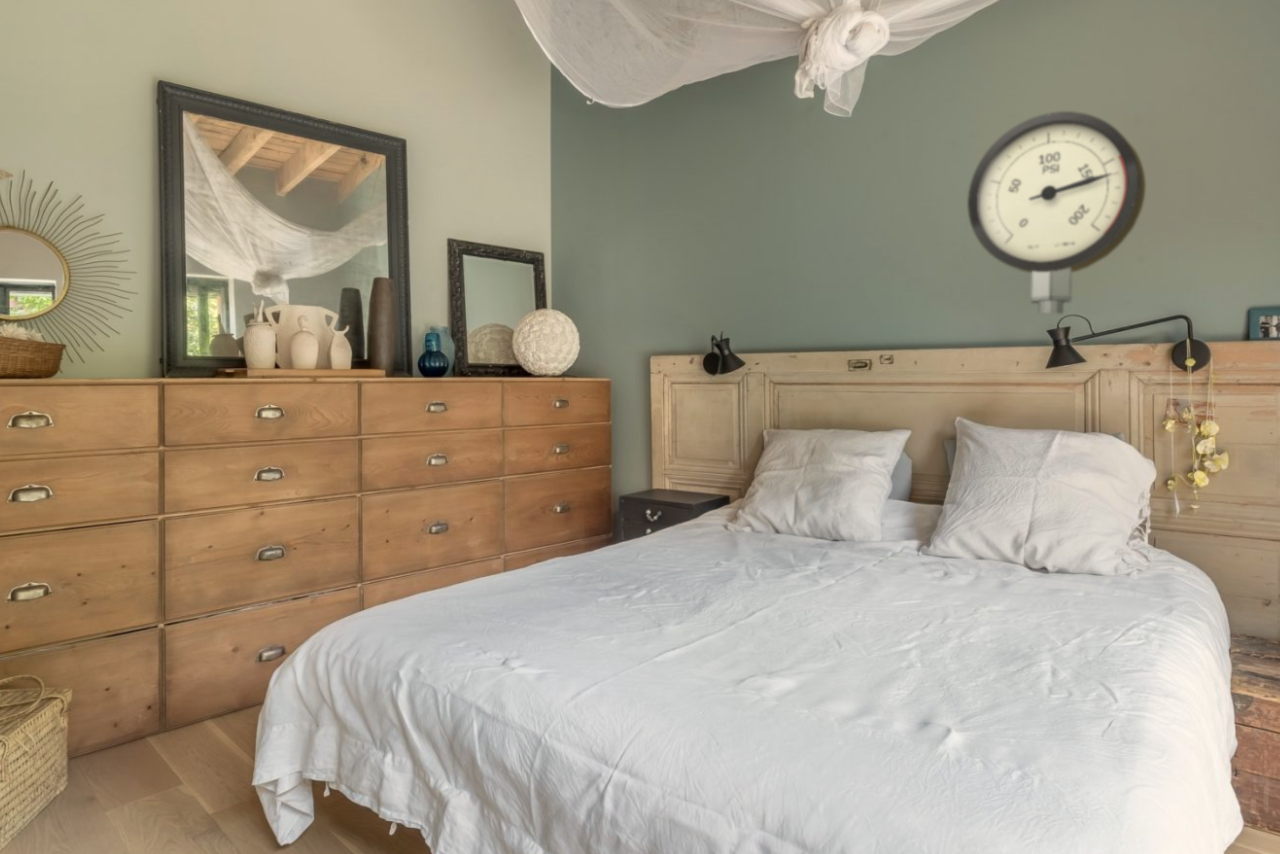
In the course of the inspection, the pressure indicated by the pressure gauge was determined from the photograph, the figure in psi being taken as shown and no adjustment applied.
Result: 160 psi
